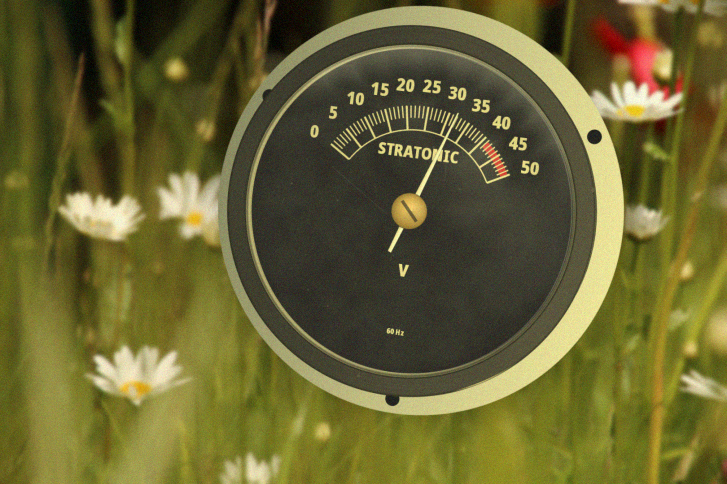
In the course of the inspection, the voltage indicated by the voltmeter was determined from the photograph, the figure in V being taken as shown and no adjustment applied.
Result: 32 V
